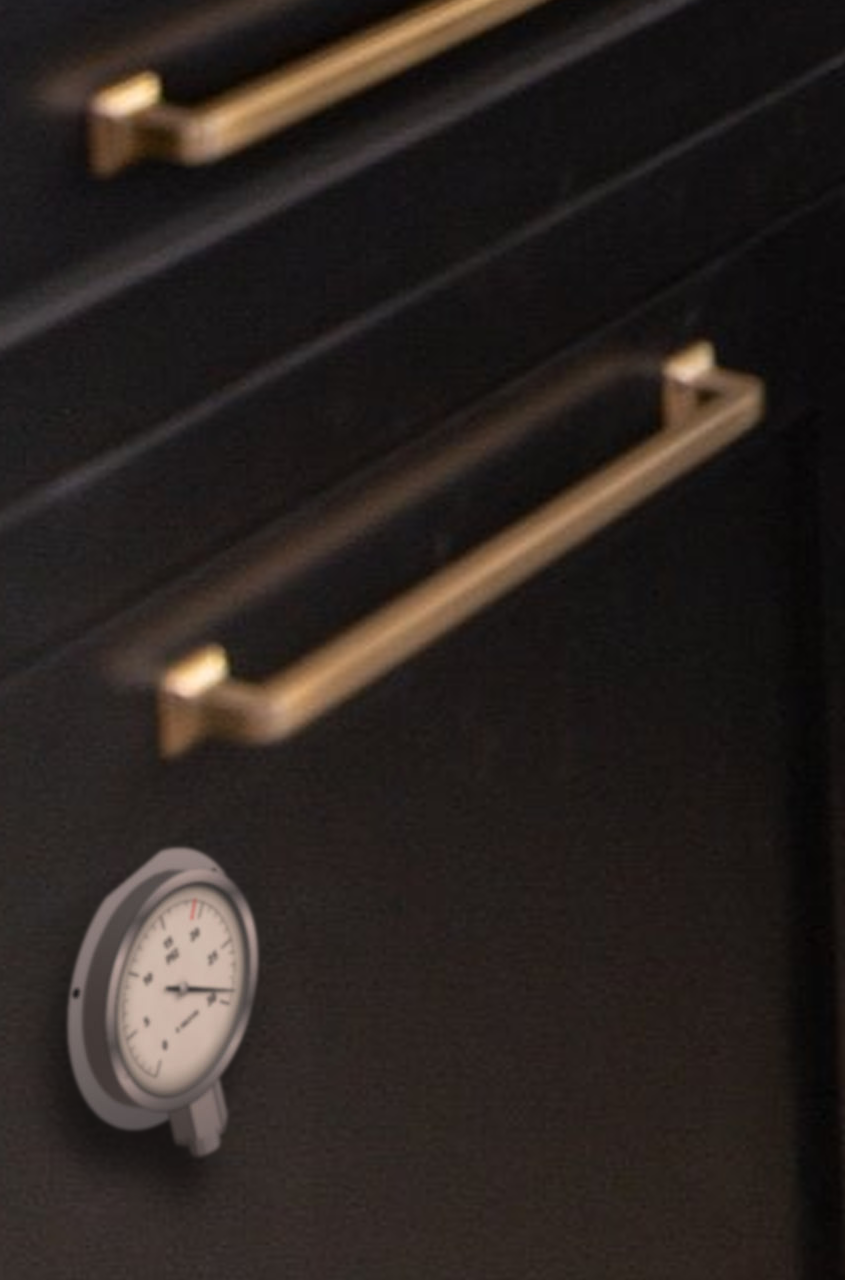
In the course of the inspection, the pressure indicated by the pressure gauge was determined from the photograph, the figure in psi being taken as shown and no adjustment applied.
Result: 29 psi
